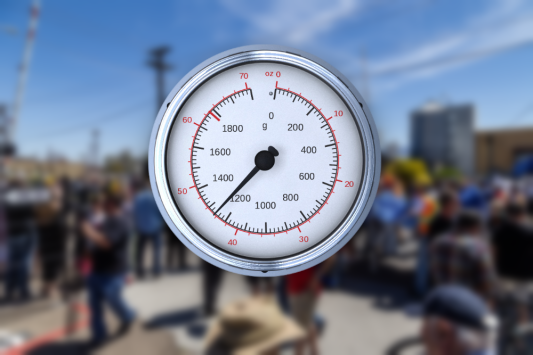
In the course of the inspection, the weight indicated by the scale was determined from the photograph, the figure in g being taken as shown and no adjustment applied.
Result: 1260 g
